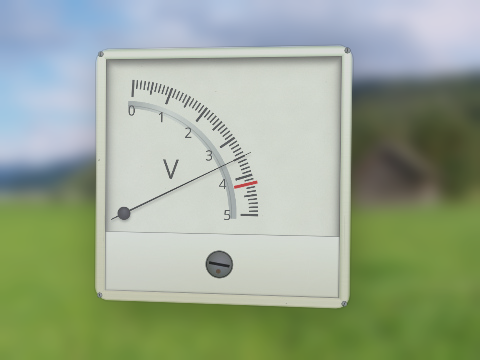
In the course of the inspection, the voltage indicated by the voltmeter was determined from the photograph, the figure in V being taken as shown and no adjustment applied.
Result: 3.5 V
